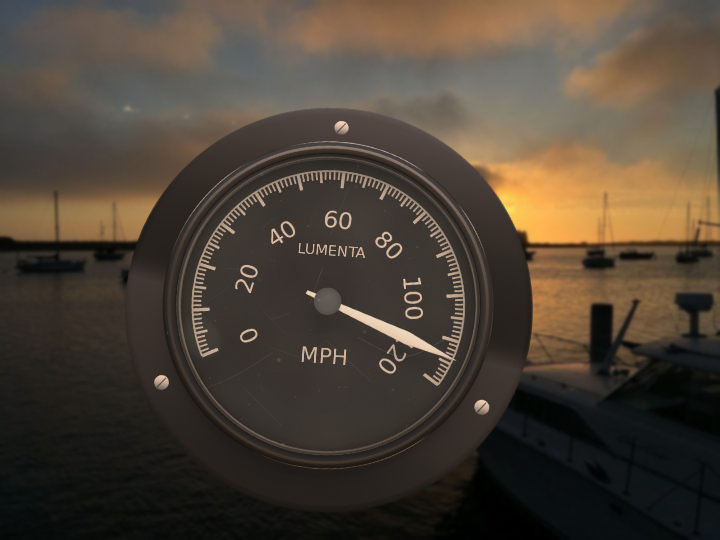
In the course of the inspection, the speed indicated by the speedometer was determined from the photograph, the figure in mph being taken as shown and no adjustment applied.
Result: 114 mph
